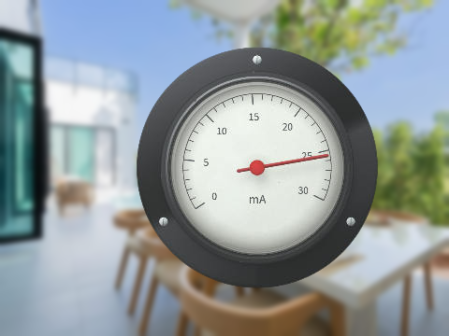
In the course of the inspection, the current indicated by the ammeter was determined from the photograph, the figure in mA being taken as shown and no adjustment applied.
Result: 25.5 mA
